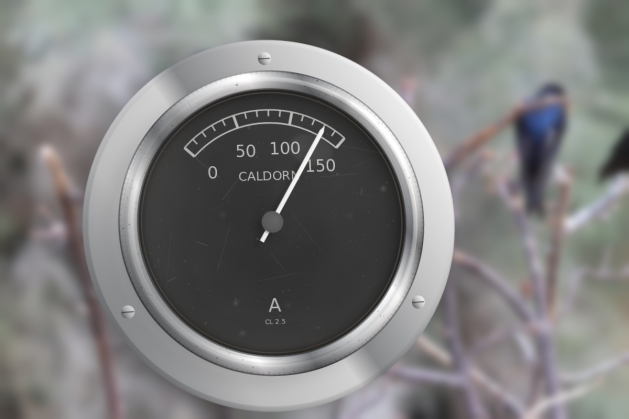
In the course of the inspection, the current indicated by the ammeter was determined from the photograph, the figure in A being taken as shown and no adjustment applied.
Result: 130 A
